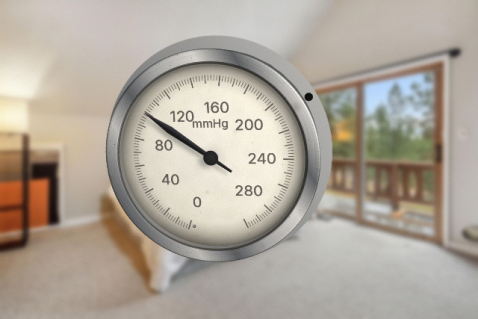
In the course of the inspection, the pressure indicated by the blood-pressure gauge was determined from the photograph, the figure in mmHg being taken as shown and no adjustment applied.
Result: 100 mmHg
